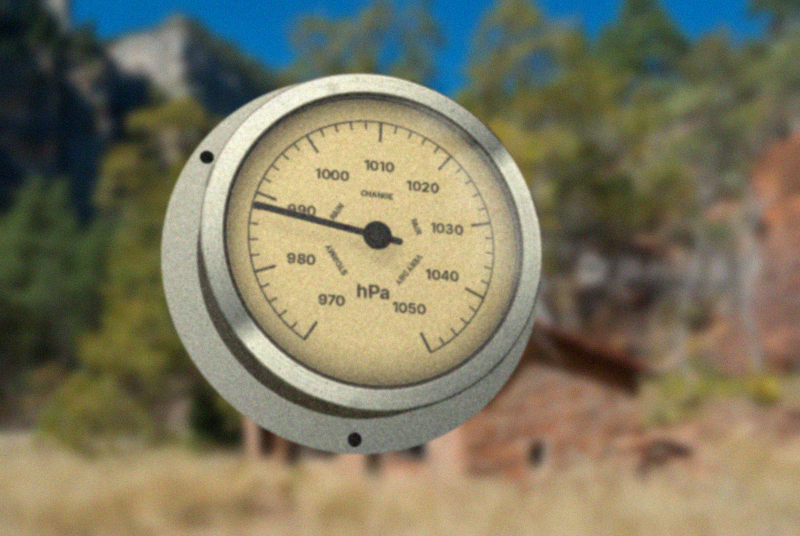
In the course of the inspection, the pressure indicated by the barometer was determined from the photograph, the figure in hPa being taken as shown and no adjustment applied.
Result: 988 hPa
